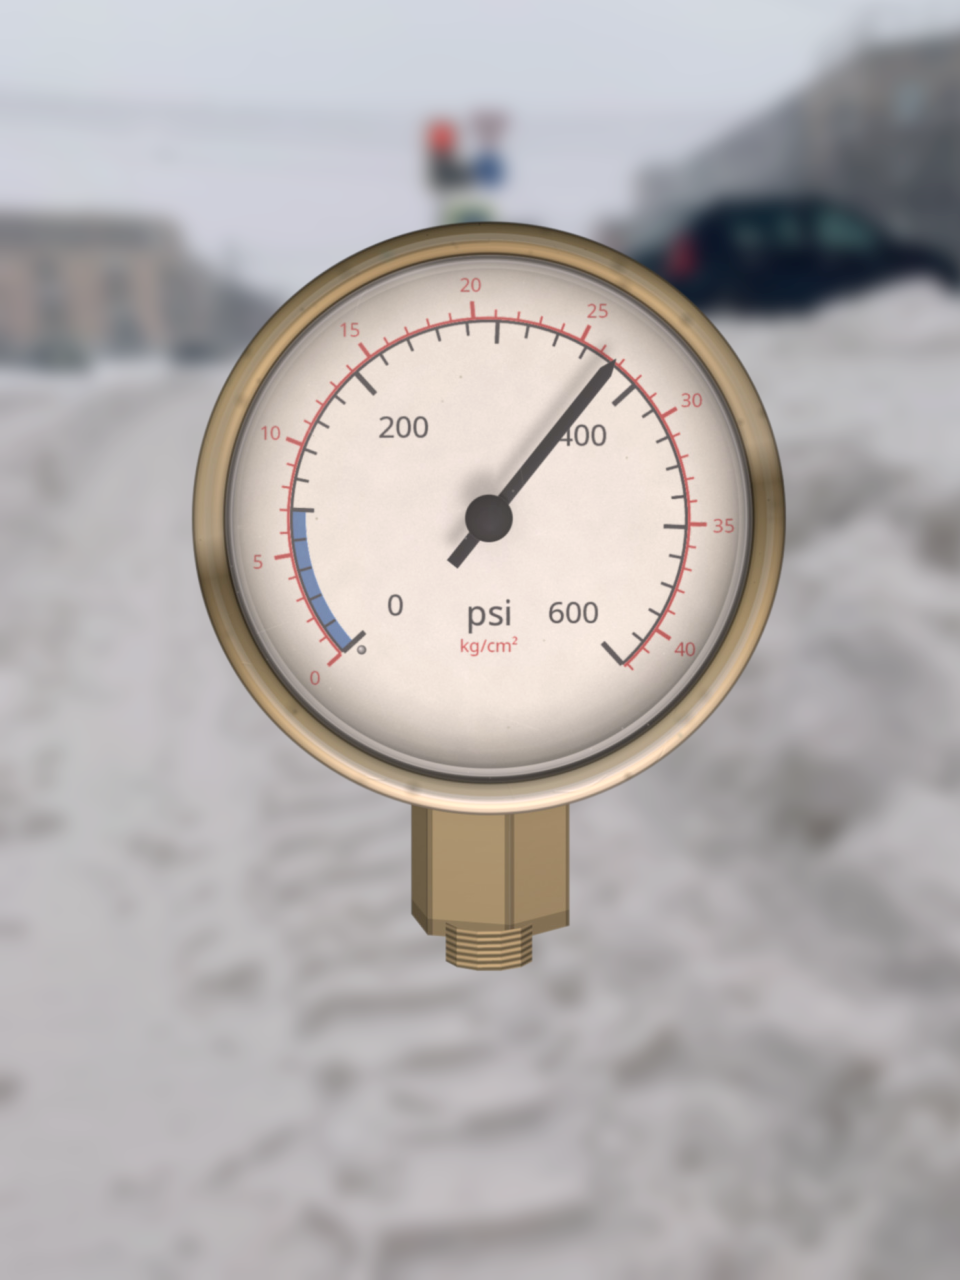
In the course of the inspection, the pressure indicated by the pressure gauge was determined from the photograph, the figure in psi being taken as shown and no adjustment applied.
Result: 380 psi
